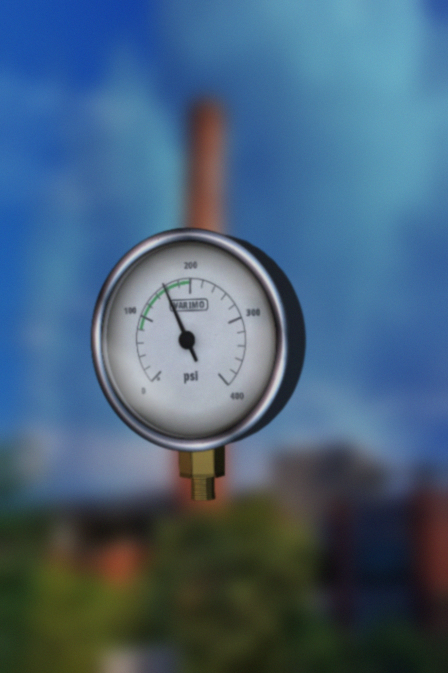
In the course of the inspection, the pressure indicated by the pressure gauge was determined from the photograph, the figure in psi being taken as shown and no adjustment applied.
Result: 160 psi
